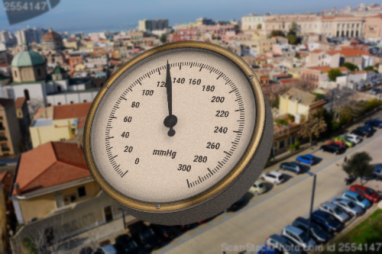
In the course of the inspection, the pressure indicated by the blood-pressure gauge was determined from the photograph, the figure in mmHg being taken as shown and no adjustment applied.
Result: 130 mmHg
